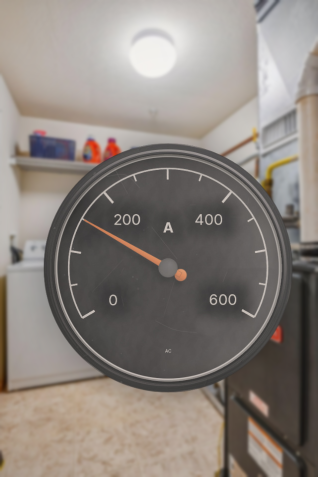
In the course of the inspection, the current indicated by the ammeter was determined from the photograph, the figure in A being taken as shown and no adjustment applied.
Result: 150 A
